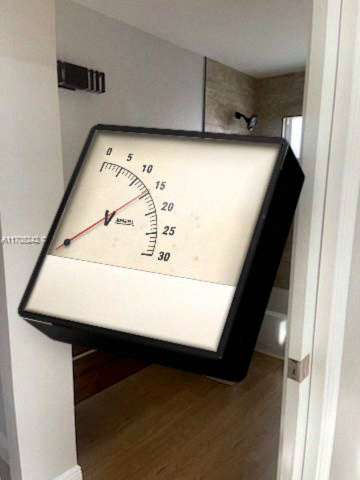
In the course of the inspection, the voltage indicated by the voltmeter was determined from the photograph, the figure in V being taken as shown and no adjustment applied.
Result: 15 V
